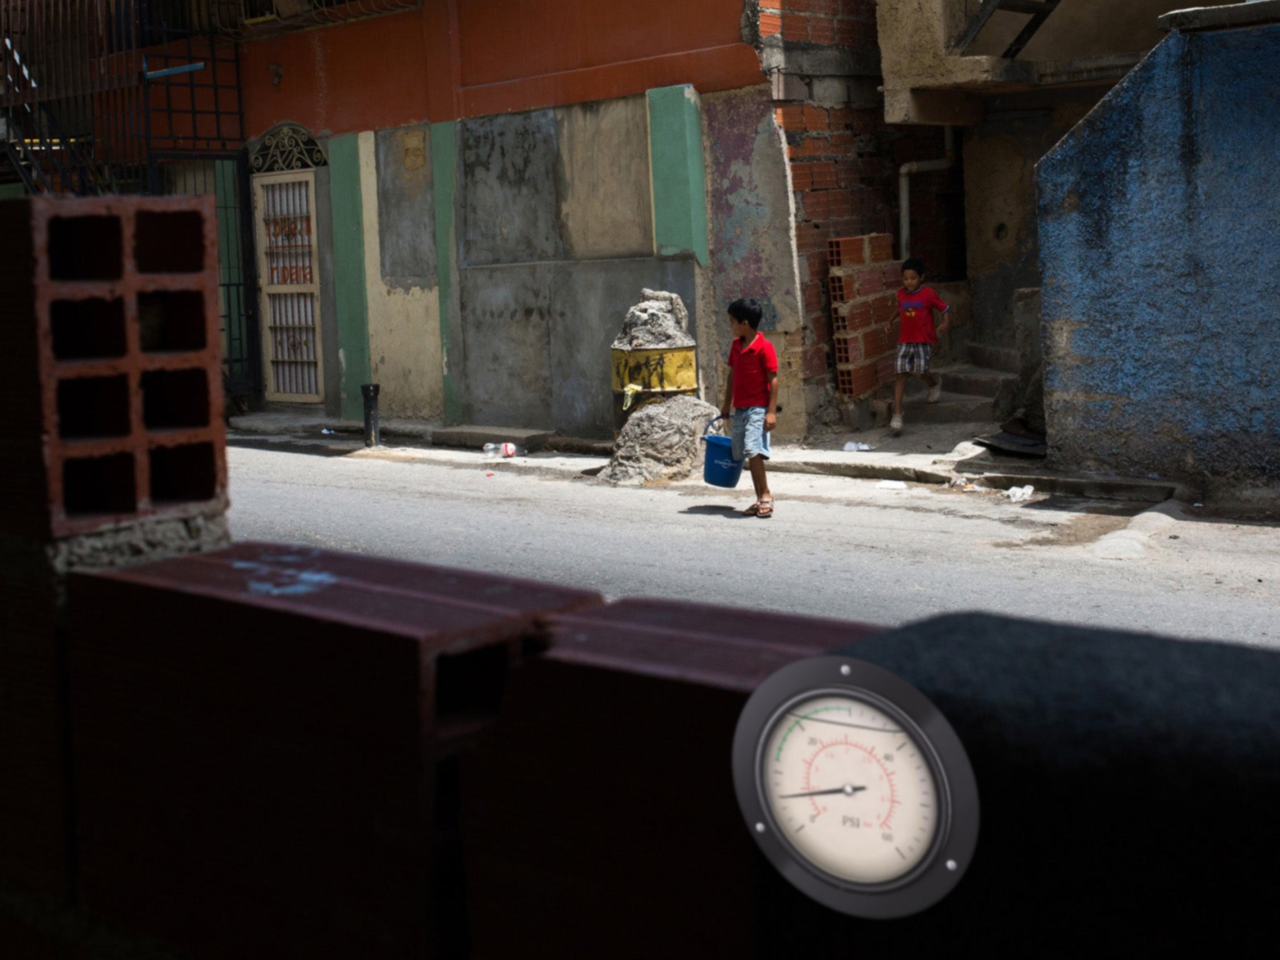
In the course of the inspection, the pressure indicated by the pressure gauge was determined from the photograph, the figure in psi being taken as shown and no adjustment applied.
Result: 6 psi
